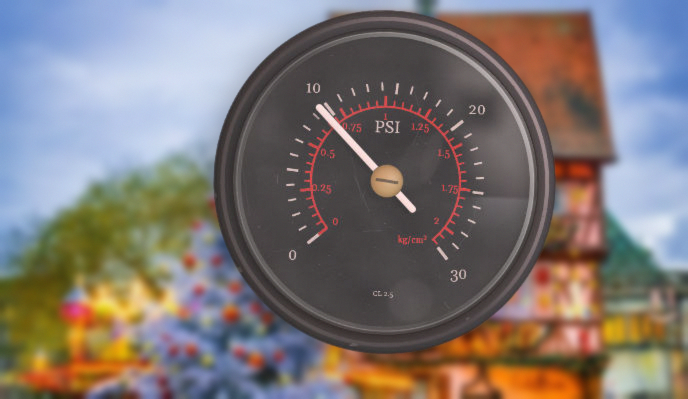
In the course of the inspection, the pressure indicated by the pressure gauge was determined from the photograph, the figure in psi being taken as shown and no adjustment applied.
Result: 9.5 psi
